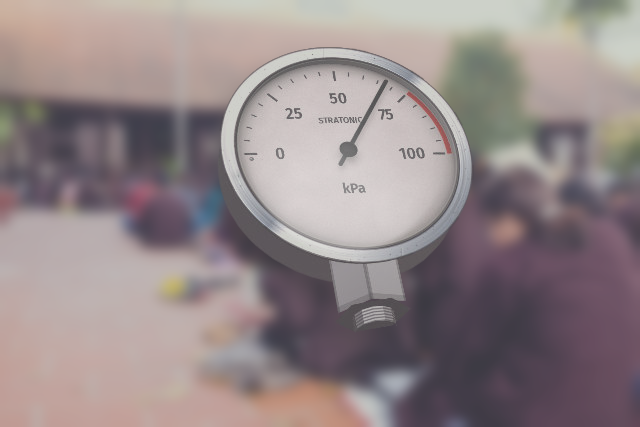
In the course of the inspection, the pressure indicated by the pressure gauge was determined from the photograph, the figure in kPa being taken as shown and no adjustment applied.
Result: 67.5 kPa
